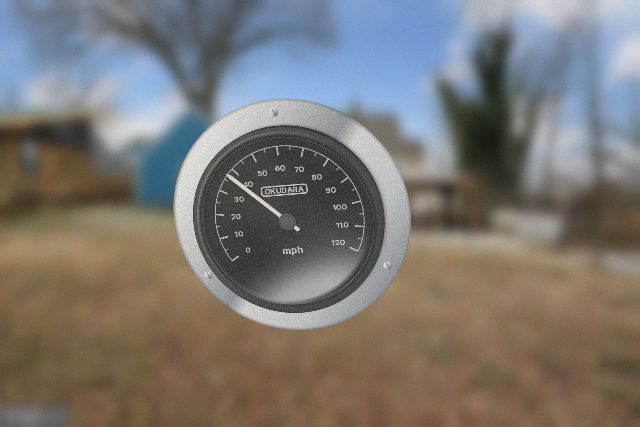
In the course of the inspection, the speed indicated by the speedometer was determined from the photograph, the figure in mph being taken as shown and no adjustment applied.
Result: 37.5 mph
